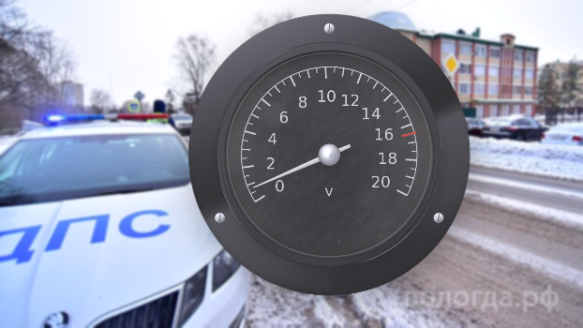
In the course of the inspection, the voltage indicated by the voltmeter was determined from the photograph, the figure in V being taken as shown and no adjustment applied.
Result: 0.75 V
